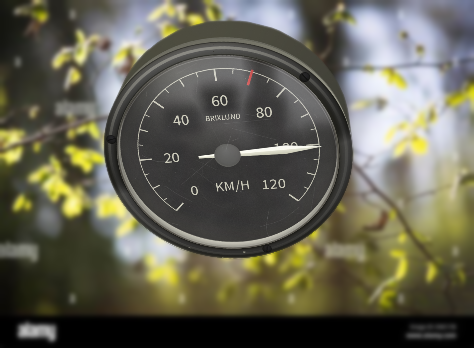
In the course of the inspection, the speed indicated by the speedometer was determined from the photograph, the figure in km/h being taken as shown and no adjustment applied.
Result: 100 km/h
